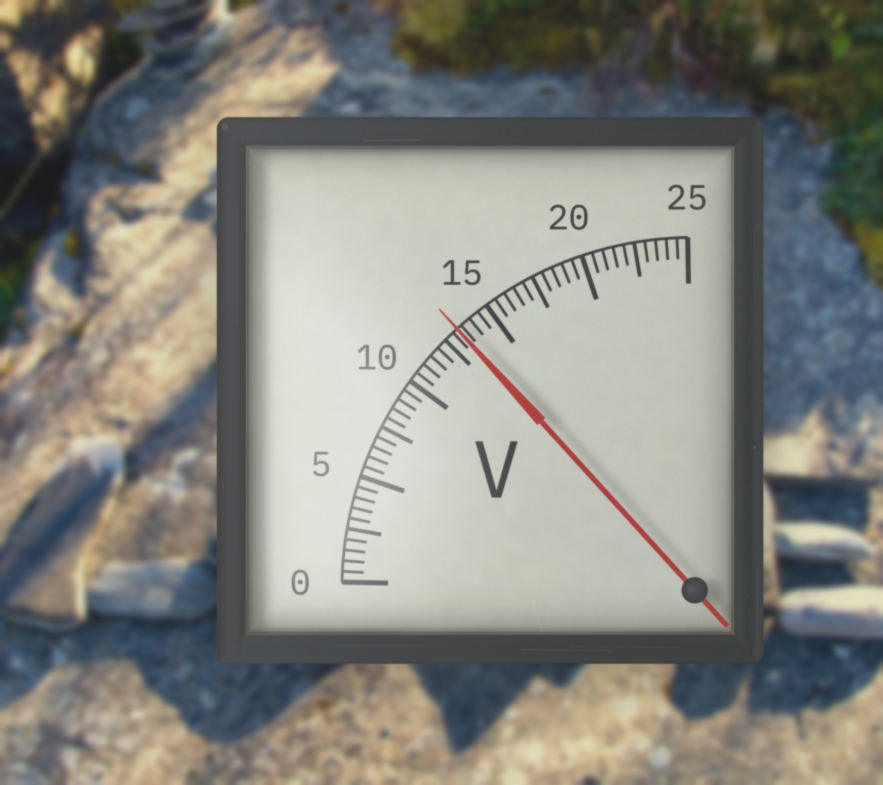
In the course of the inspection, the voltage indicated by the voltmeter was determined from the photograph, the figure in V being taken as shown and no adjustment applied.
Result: 13.25 V
